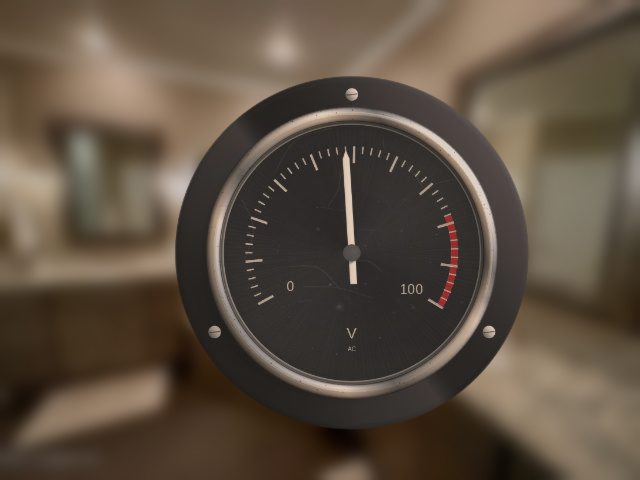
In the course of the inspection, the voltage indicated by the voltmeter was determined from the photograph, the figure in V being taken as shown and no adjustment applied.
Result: 48 V
